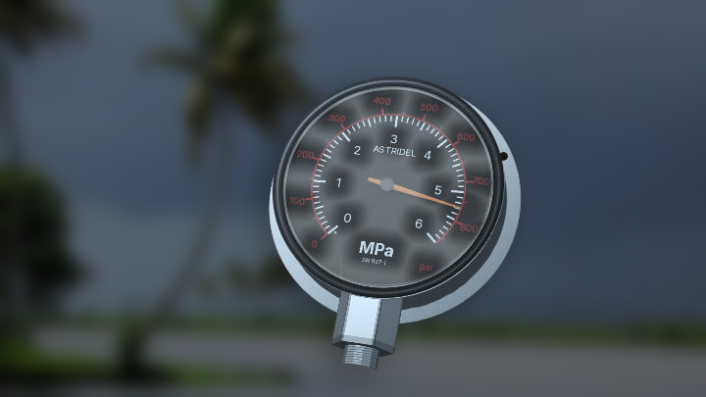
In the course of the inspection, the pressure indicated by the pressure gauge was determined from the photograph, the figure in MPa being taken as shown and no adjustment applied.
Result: 5.3 MPa
